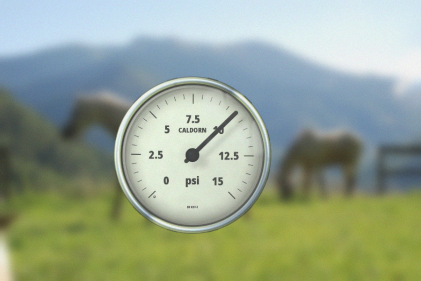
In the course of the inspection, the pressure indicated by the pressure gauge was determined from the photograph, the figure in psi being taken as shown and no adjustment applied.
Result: 10 psi
